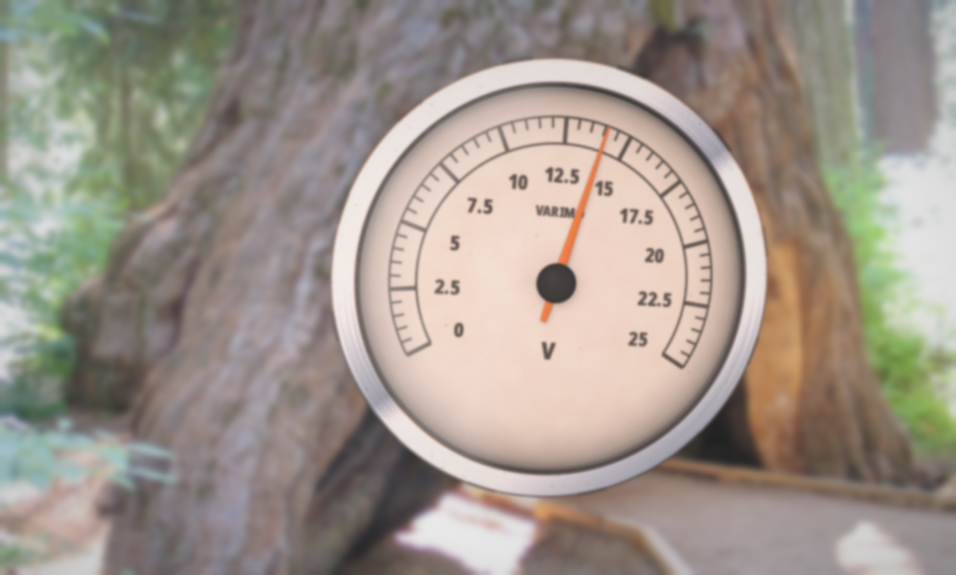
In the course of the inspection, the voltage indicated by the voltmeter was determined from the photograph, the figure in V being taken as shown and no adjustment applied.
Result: 14 V
